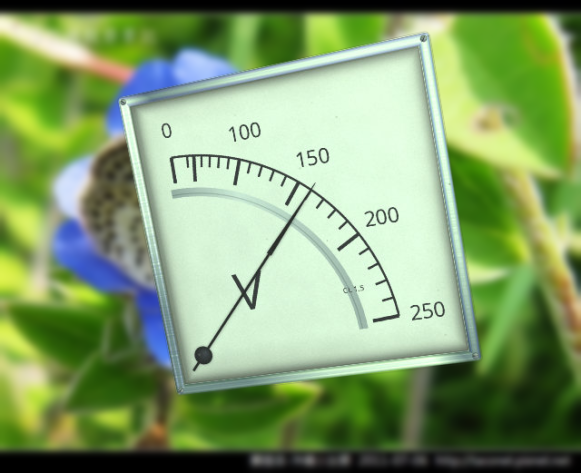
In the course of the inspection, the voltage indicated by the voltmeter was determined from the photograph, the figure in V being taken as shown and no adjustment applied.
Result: 160 V
